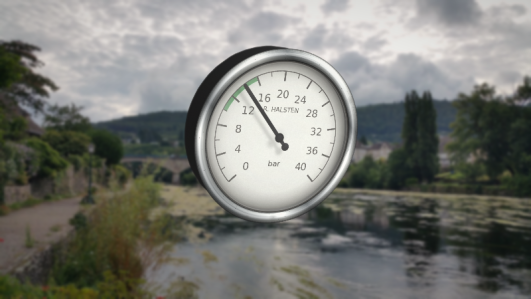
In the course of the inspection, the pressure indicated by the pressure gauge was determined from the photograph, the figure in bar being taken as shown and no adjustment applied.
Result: 14 bar
